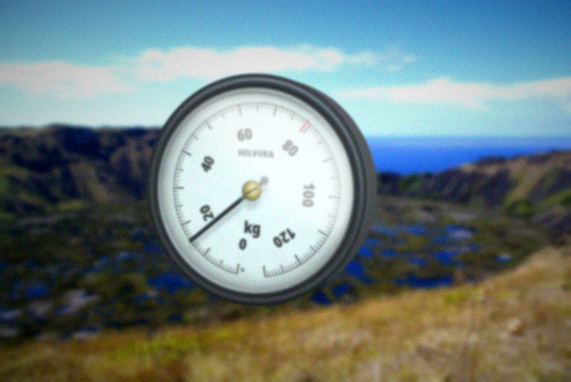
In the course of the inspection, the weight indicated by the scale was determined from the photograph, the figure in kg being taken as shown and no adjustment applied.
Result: 15 kg
